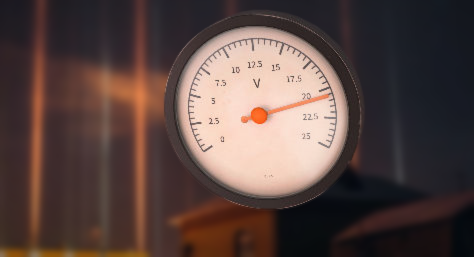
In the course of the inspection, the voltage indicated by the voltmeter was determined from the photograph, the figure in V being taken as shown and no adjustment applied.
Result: 20.5 V
